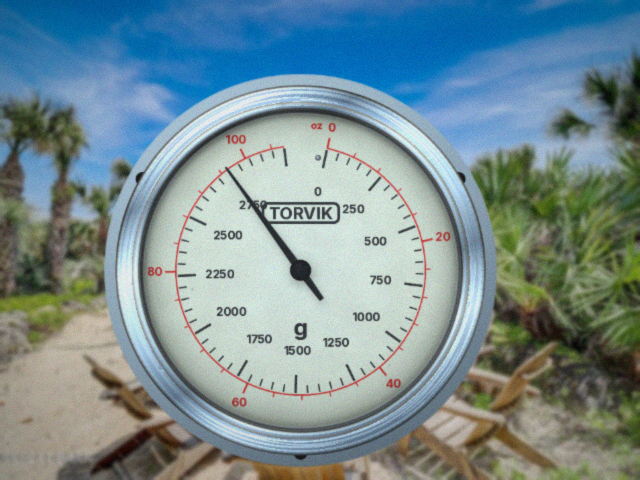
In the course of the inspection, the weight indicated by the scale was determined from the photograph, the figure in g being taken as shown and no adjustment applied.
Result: 2750 g
